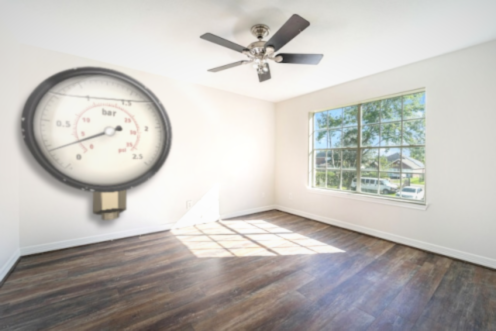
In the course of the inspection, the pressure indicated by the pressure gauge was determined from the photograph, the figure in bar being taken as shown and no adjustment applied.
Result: 0.2 bar
